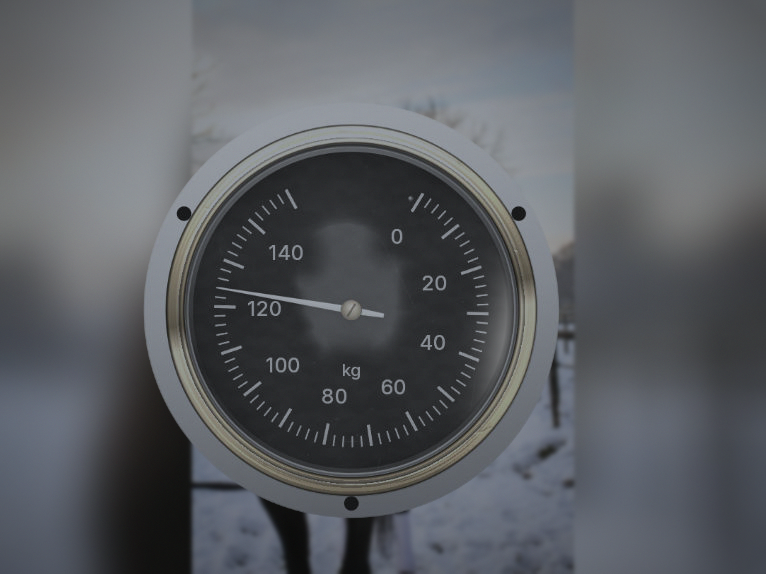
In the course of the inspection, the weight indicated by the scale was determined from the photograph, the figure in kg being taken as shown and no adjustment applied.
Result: 124 kg
